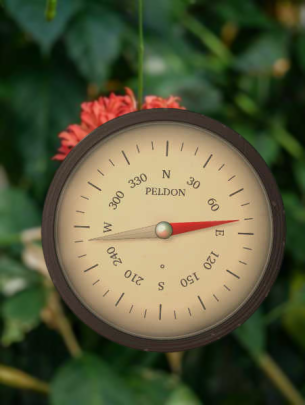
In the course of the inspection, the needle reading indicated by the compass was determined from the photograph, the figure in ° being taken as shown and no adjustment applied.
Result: 80 °
